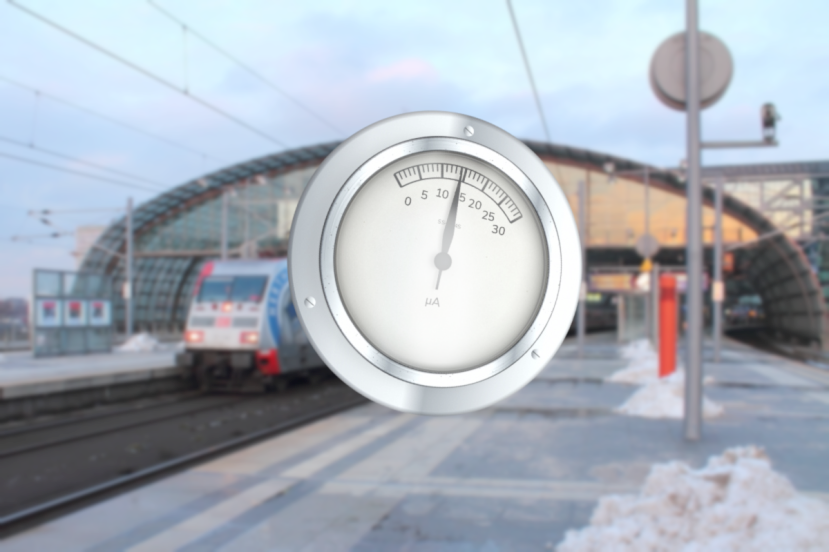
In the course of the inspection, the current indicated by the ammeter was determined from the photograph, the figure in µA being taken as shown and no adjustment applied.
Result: 14 µA
